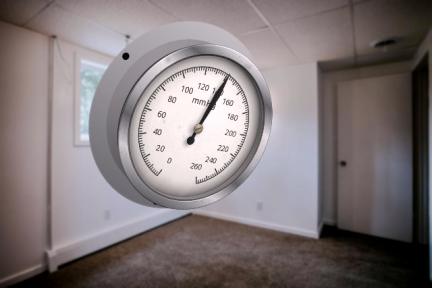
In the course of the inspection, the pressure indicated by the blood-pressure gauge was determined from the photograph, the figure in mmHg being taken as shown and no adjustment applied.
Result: 140 mmHg
